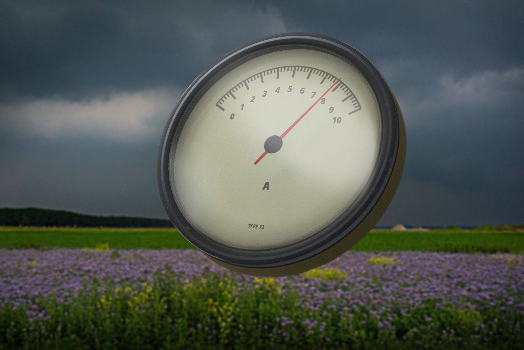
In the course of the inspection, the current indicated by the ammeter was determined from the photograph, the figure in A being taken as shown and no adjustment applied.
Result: 8 A
